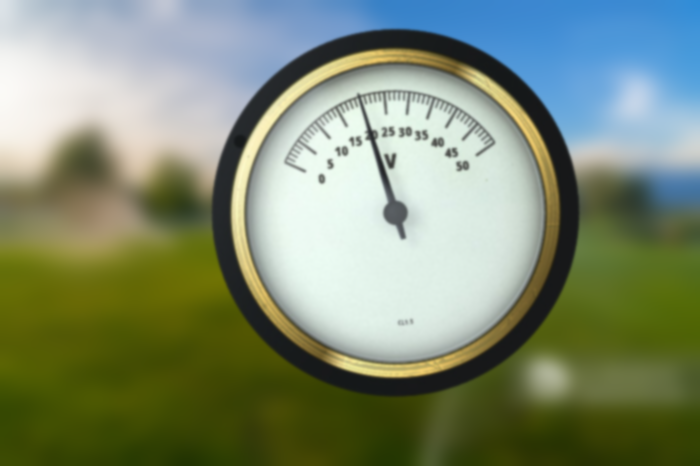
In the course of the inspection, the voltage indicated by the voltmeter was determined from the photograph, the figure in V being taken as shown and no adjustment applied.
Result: 20 V
